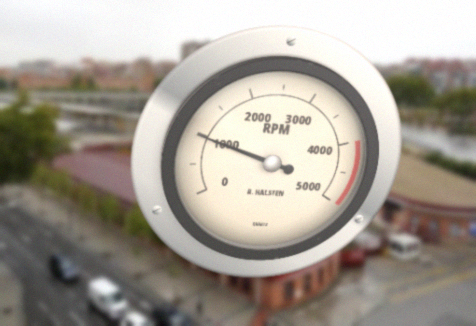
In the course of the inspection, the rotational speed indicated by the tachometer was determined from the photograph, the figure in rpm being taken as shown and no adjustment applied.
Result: 1000 rpm
